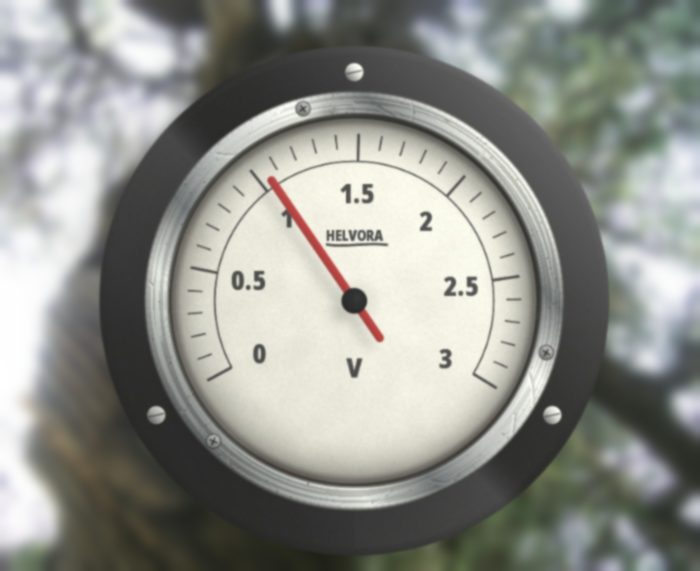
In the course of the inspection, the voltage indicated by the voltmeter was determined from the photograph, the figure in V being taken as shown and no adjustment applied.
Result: 1.05 V
